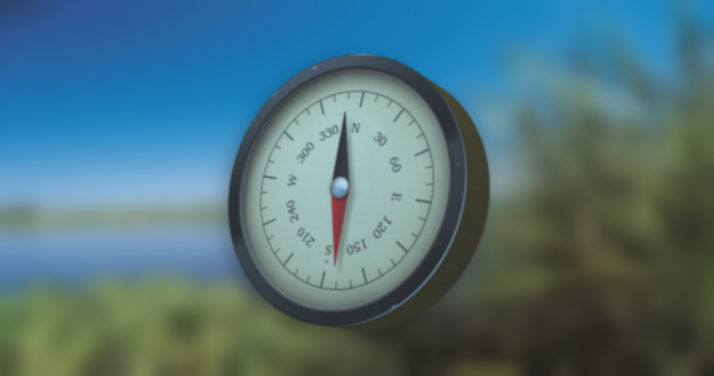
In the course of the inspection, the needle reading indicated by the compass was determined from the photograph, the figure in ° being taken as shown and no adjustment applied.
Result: 170 °
